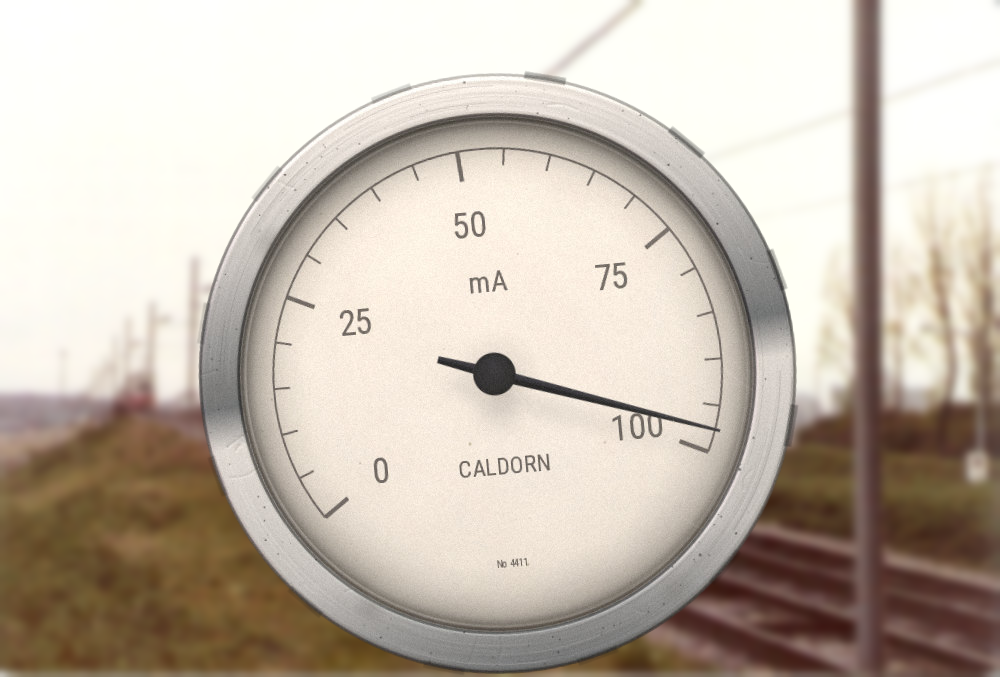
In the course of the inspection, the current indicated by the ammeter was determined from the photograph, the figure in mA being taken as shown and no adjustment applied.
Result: 97.5 mA
